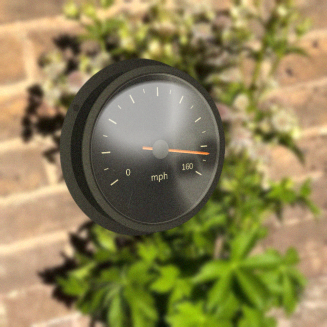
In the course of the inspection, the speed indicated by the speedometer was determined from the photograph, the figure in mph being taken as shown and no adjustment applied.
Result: 145 mph
